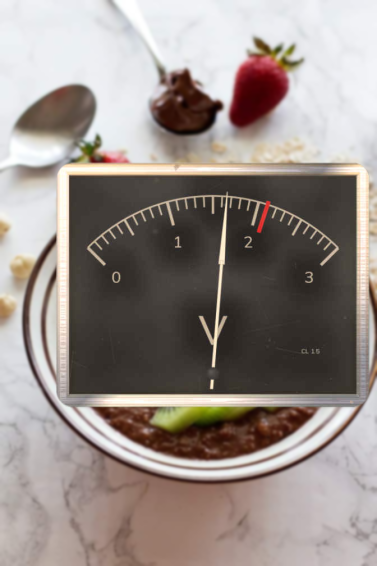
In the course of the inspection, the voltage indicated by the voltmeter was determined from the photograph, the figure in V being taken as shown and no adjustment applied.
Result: 1.65 V
